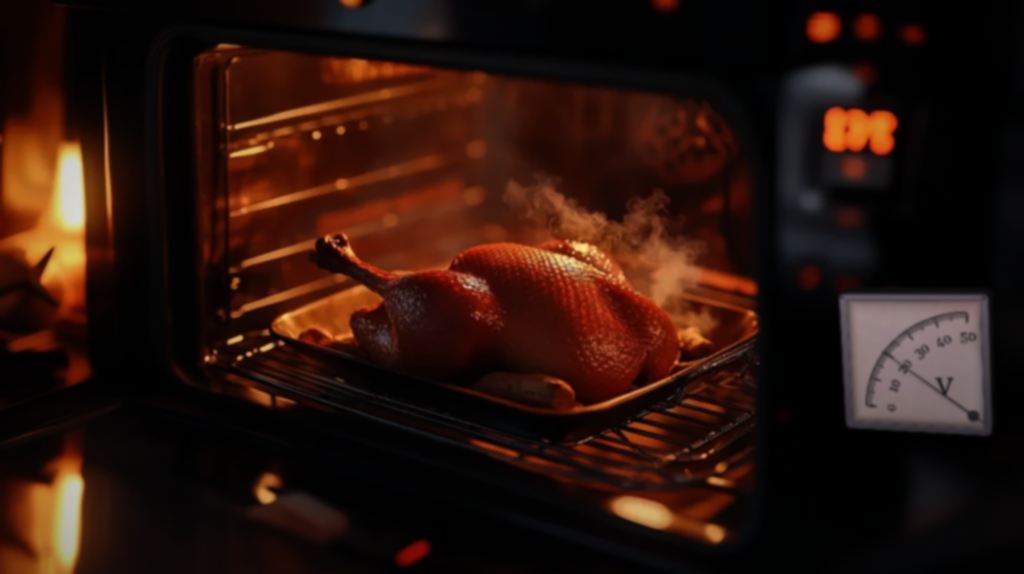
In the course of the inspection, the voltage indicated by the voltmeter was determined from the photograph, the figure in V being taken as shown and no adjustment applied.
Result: 20 V
